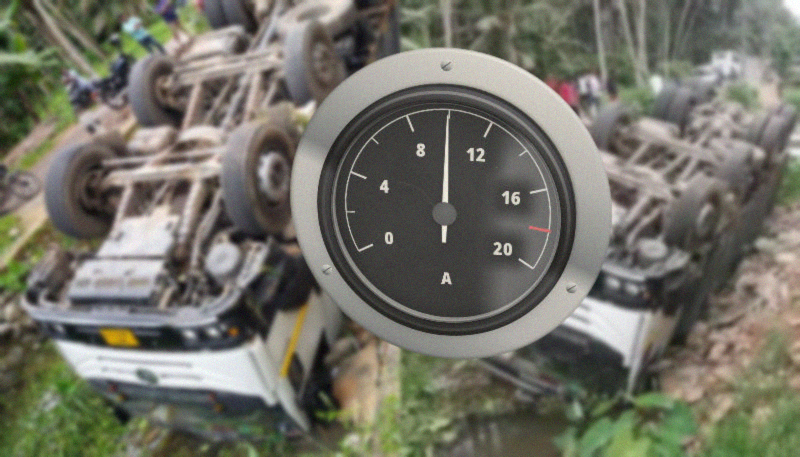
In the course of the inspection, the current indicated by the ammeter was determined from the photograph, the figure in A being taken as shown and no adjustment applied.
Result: 10 A
